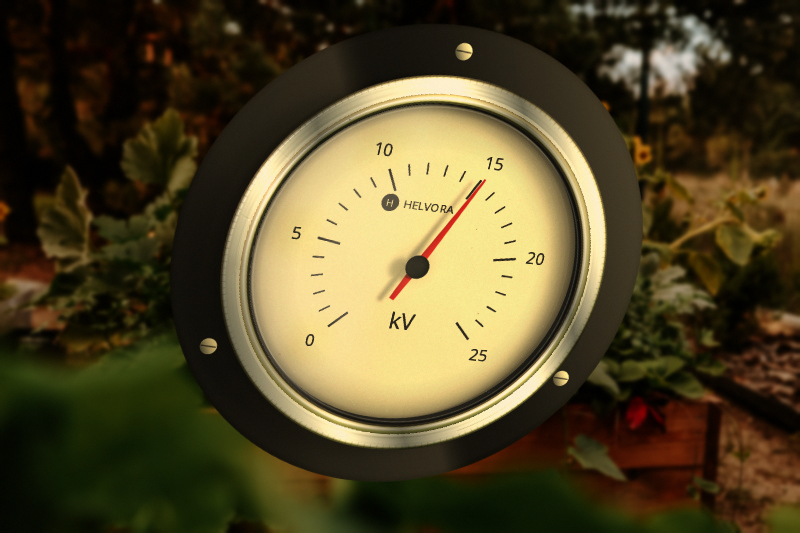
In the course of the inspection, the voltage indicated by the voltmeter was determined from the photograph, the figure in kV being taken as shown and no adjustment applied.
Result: 15 kV
